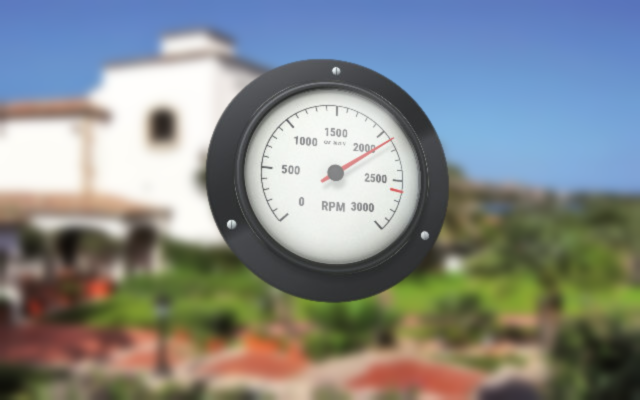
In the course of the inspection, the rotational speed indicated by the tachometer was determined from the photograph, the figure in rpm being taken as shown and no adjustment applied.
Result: 2100 rpm
